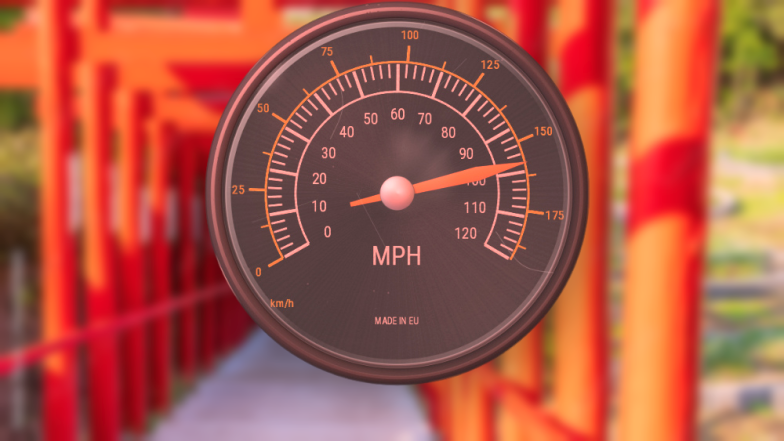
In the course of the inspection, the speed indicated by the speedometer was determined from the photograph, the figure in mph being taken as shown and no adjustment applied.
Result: 98 mph
